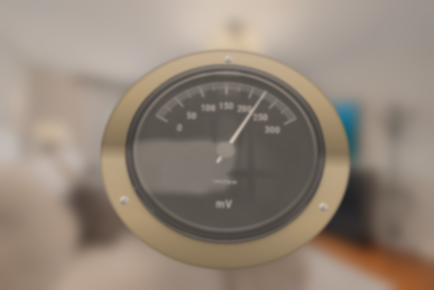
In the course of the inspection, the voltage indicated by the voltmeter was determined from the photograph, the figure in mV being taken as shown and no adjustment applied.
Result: 225 mV
